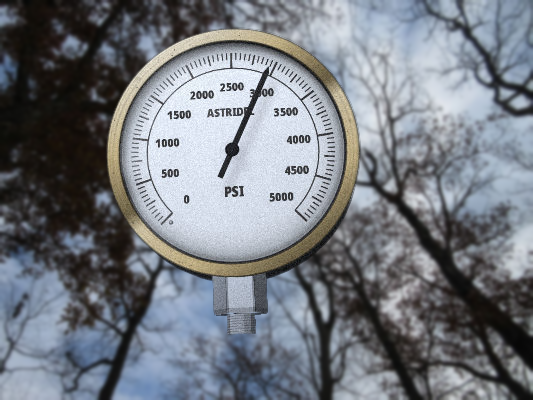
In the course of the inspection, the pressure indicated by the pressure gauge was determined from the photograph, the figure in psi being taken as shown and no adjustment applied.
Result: 2950 psi
